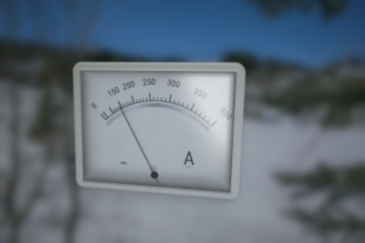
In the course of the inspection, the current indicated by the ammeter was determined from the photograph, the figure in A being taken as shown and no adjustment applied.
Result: 150 A
